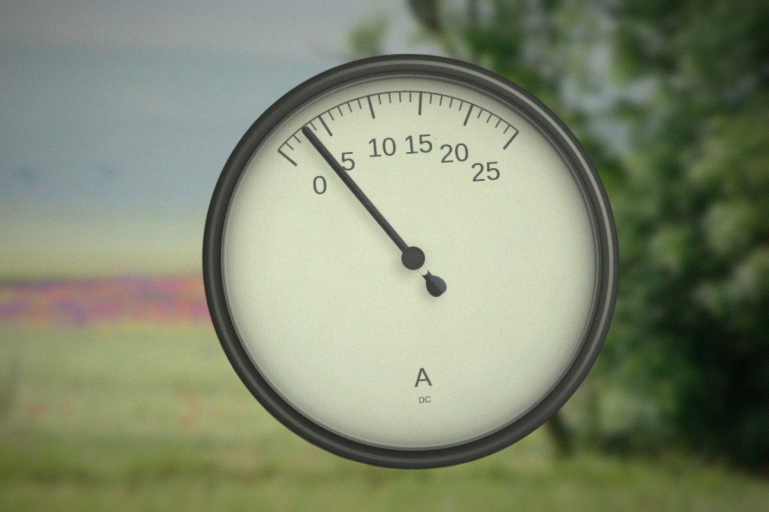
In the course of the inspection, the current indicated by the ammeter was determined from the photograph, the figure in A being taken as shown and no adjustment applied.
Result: 3 A
